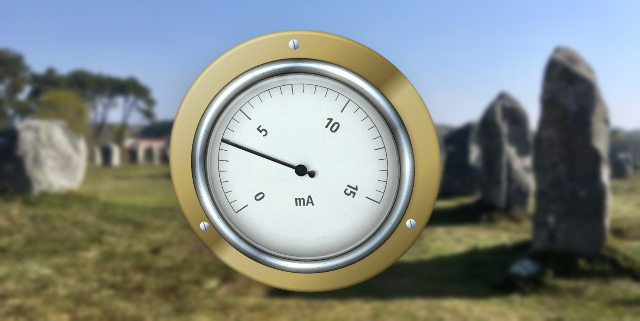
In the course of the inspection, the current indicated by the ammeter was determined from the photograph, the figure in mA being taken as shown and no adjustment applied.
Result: 3.5 mA
